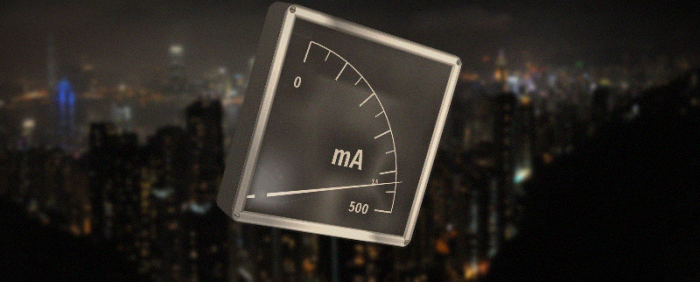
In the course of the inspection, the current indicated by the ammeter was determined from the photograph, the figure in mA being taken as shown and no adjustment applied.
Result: 425 mA
